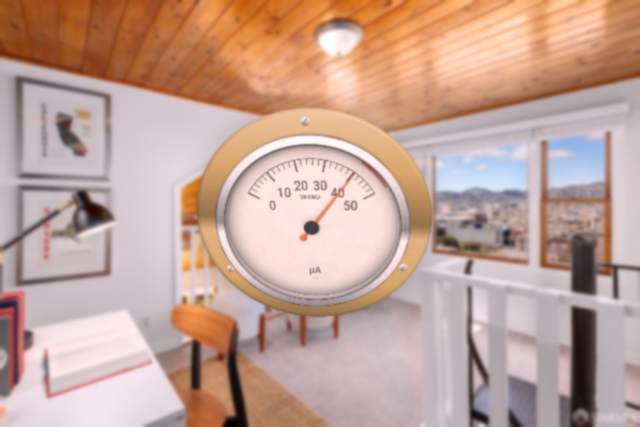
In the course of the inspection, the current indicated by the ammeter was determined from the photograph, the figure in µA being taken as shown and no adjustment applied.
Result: 40 µA
